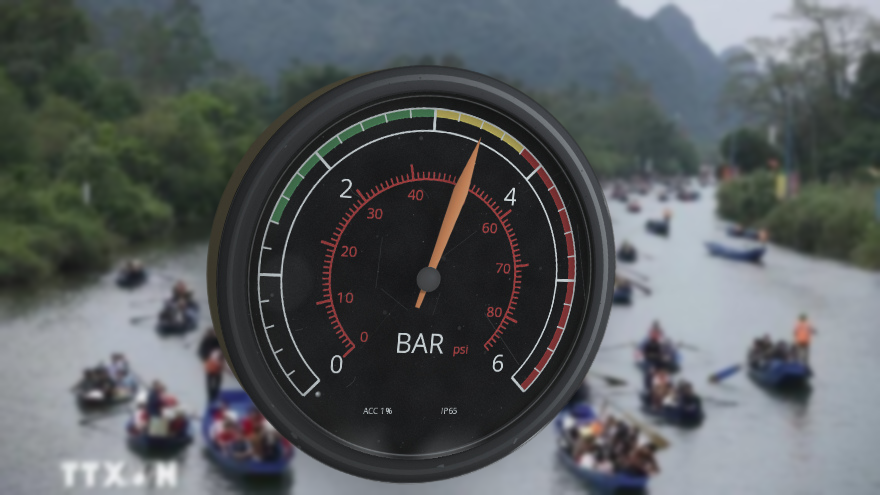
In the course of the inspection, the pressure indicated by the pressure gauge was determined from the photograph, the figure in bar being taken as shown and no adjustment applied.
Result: 3.4 bar
